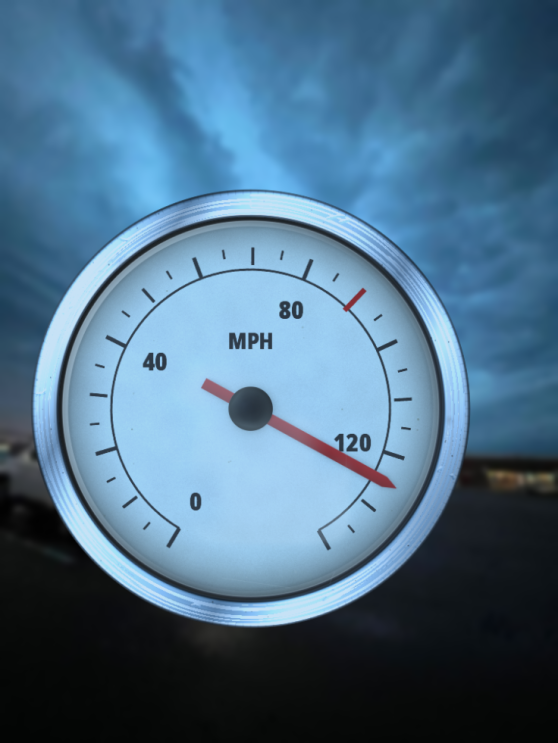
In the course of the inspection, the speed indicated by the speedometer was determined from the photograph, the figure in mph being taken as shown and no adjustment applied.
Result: 125 mph
